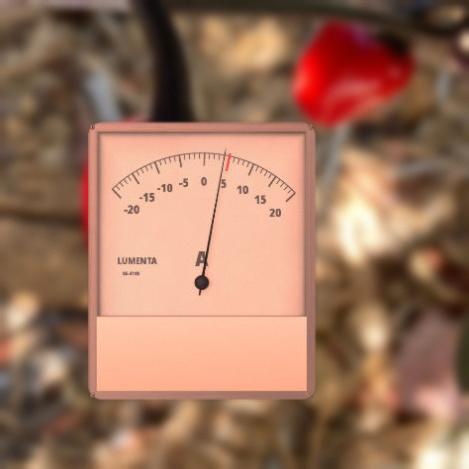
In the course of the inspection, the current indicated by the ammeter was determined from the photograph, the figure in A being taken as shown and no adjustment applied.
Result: 4 A
